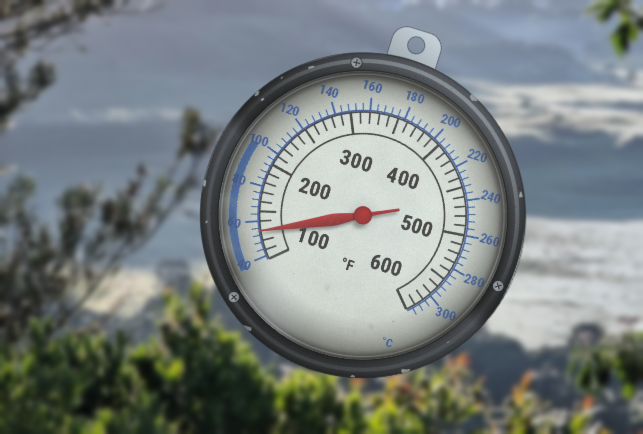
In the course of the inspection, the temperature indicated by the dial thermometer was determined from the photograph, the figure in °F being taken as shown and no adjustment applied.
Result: 130 °F
